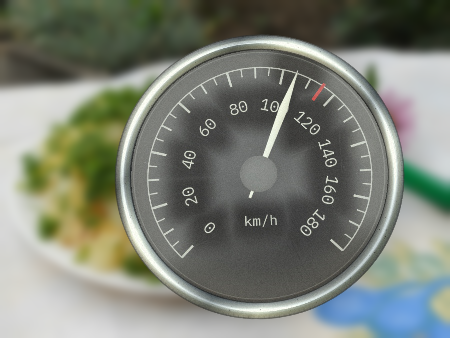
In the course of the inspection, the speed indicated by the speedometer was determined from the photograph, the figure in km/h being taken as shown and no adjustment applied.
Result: 105 km/h
